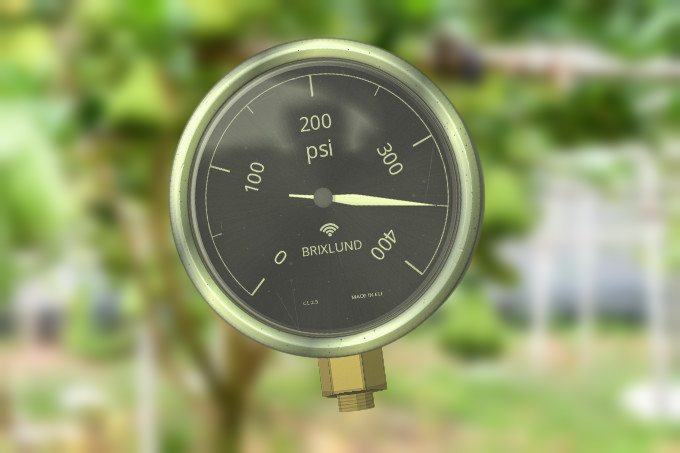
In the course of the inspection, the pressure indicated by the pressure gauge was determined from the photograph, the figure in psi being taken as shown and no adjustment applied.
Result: 350 psi
